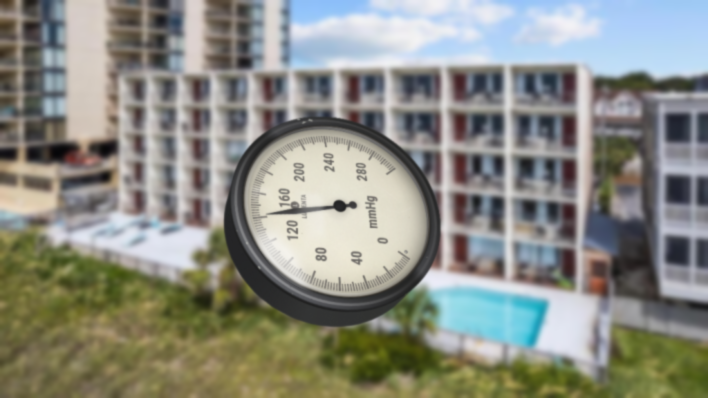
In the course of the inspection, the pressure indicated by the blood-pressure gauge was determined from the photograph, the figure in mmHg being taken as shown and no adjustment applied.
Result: 140 mmHg
